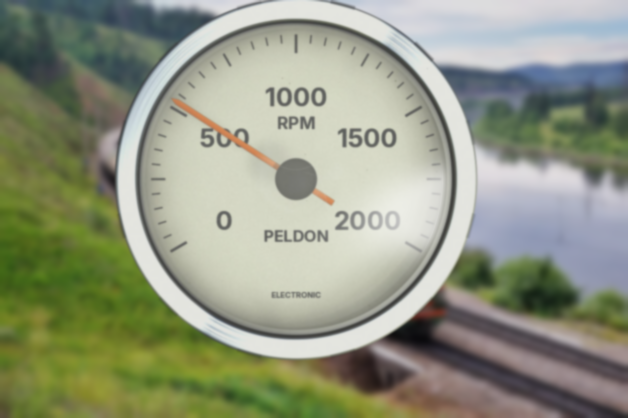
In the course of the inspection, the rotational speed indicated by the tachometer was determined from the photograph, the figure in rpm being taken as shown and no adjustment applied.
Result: 525 rpm
